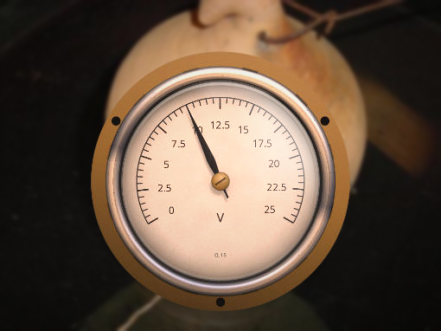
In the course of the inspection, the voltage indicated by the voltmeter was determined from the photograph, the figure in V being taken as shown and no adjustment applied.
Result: 10 V
